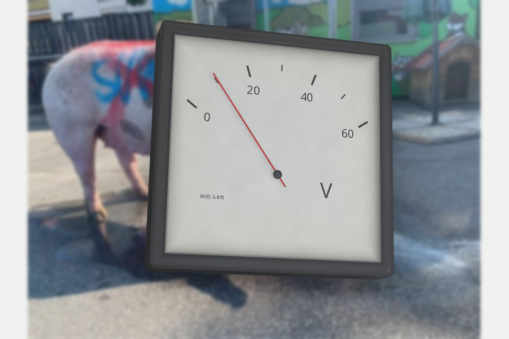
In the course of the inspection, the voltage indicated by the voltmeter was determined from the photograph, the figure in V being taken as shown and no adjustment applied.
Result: 10 V
